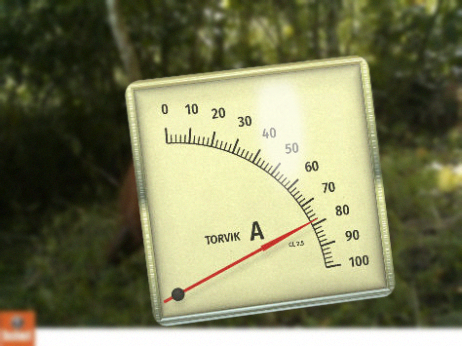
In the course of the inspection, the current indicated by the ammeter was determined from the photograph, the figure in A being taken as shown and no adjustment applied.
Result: 78 A
